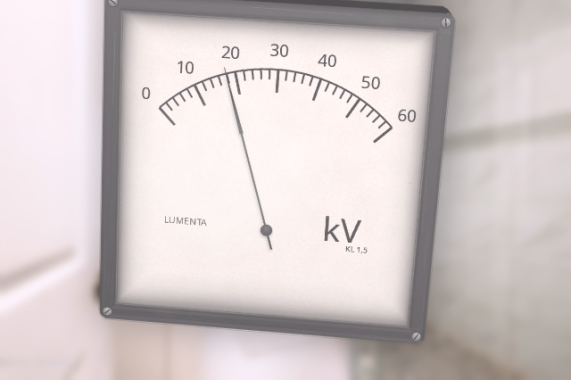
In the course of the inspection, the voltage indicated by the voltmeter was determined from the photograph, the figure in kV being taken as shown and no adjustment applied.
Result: 18 kV
